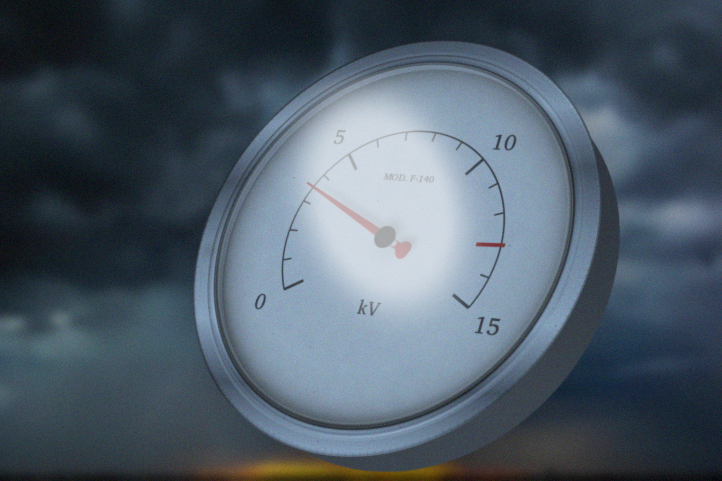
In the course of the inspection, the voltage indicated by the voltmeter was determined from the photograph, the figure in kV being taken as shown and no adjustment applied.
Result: 3.5 kV
